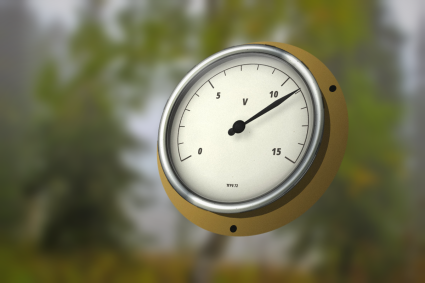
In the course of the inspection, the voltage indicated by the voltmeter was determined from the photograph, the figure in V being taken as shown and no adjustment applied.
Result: 11 V
